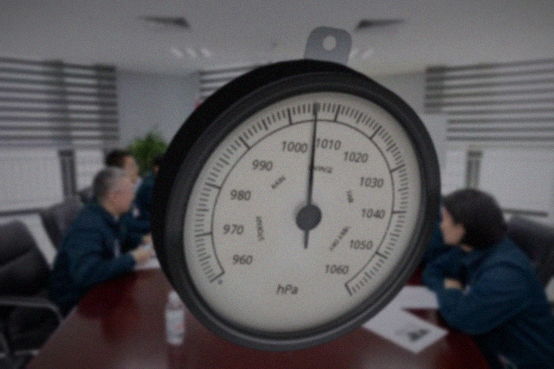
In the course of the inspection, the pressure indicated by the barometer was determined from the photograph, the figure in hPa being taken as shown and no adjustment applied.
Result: 1005 hPa
